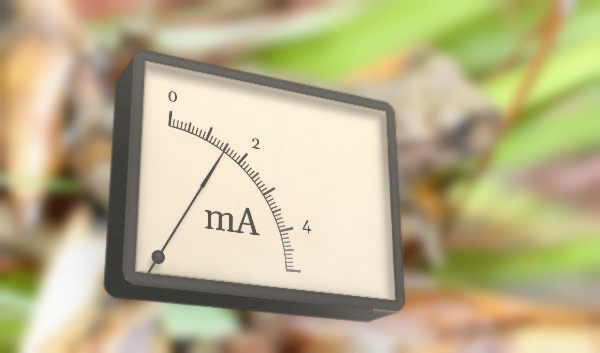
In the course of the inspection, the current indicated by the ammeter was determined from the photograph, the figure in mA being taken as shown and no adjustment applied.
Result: 1.5 mA
